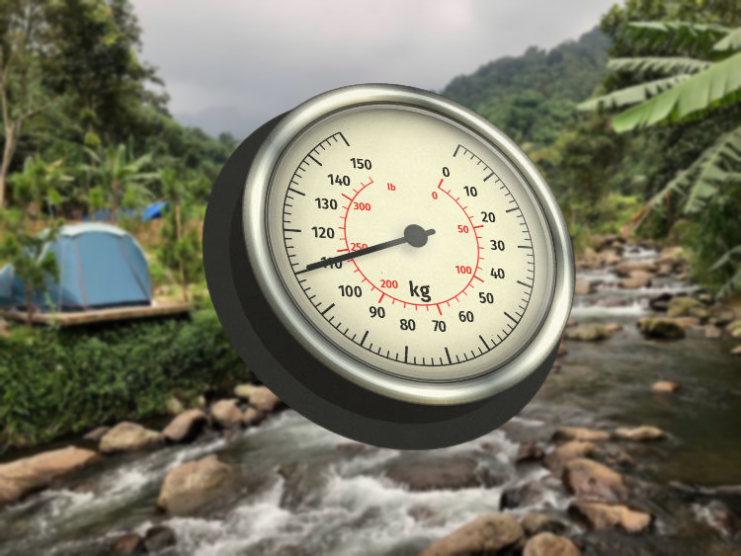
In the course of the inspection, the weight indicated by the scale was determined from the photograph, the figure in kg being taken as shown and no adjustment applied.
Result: 110 kg
